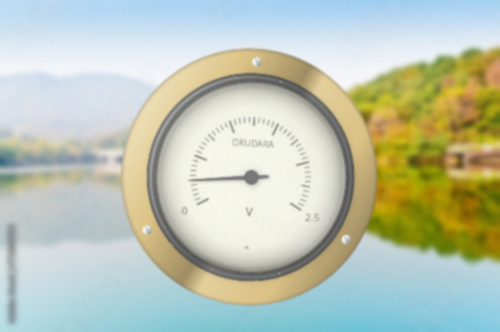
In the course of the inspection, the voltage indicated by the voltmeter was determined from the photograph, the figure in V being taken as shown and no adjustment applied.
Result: 0.25 V
